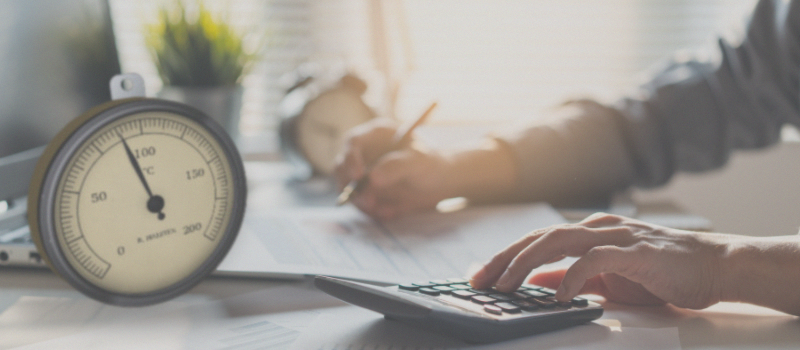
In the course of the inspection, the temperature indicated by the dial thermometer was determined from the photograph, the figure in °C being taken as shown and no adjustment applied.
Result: 87.5 °C
